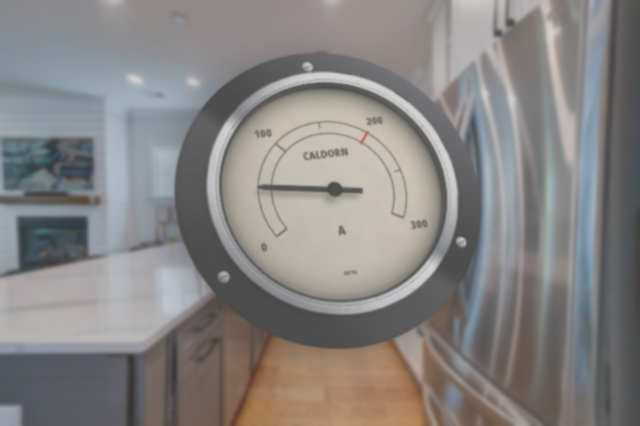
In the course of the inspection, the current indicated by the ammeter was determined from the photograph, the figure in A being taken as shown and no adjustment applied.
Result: 50 A
